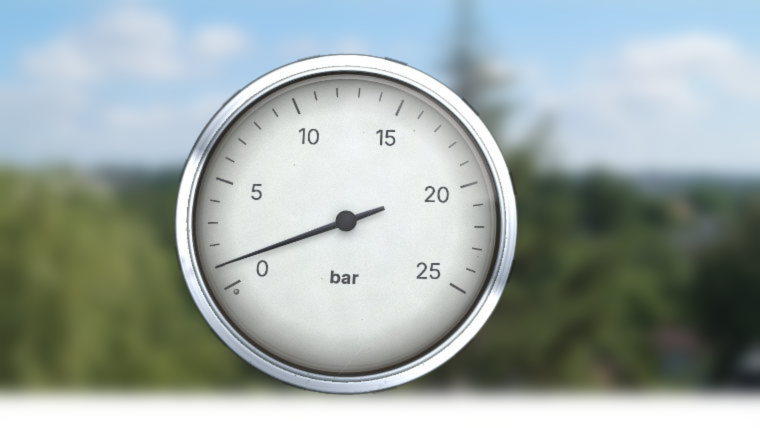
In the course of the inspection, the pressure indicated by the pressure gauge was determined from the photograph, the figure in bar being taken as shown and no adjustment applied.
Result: 1 bar
